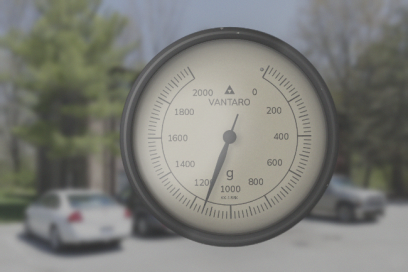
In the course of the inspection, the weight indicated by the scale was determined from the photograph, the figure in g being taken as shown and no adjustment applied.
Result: 1140 g
